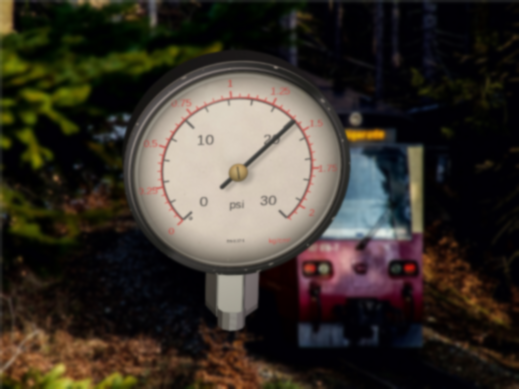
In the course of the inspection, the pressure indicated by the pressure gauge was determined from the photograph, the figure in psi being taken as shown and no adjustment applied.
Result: 20 psi
